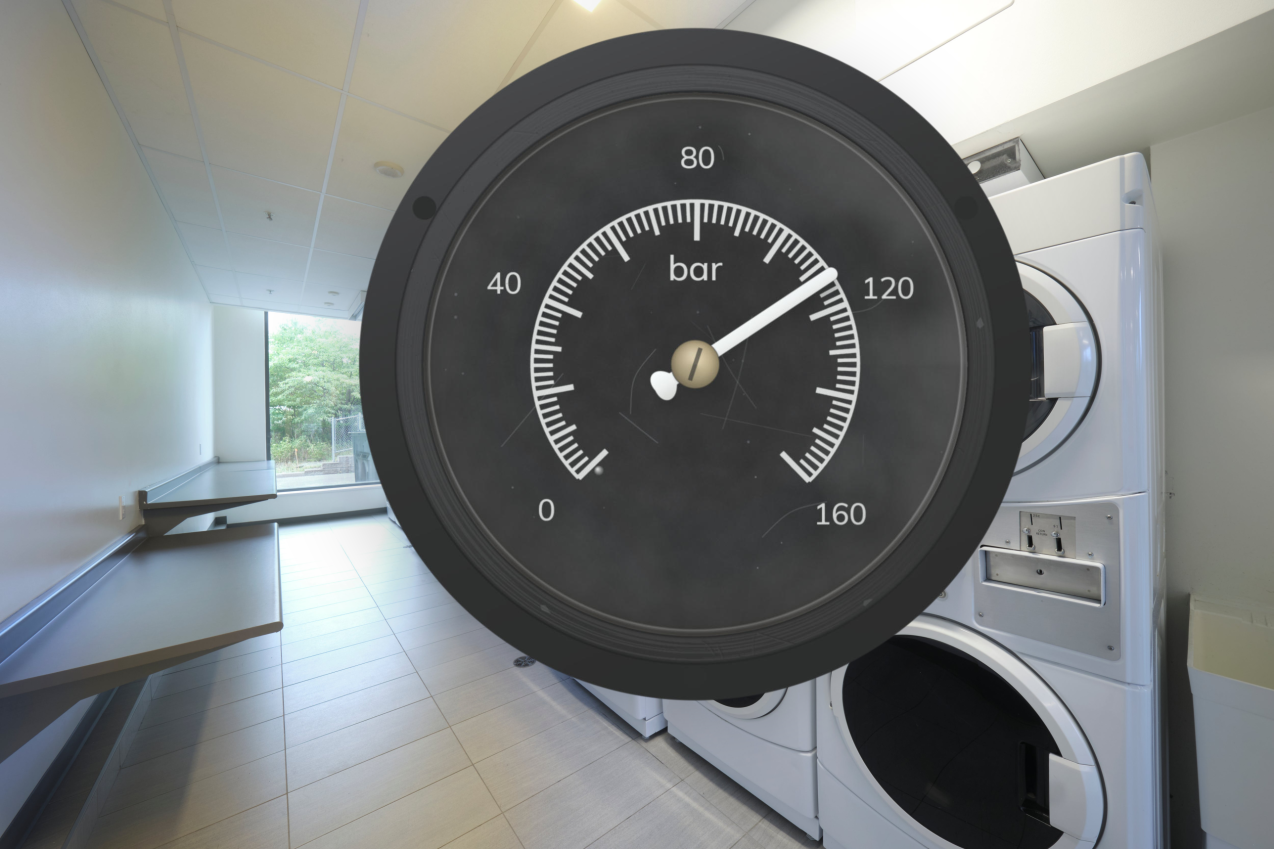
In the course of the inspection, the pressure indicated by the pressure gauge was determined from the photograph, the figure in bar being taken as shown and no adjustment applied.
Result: 113 bar
